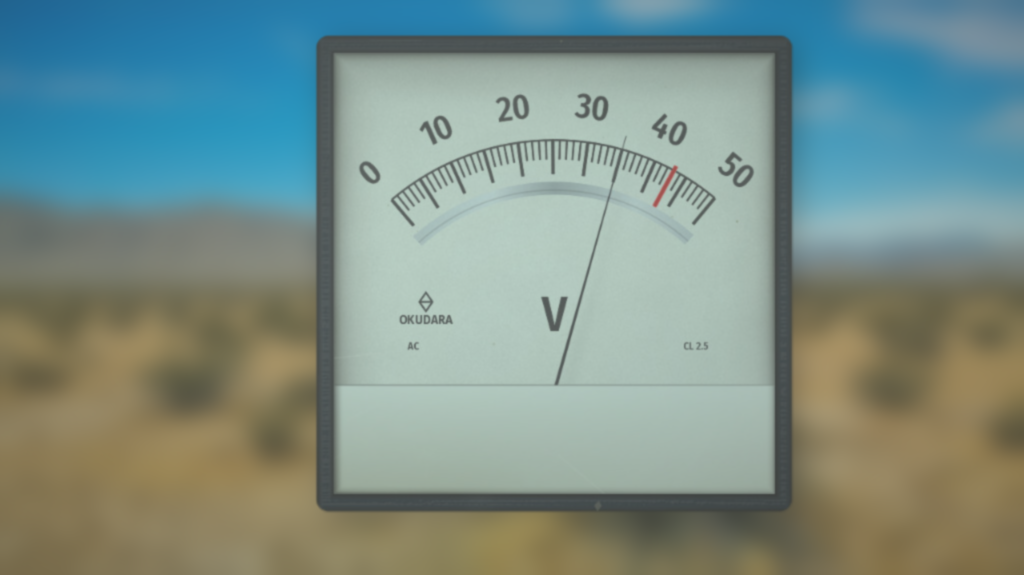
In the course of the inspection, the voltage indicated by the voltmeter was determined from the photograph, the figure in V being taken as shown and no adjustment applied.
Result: 35 V
